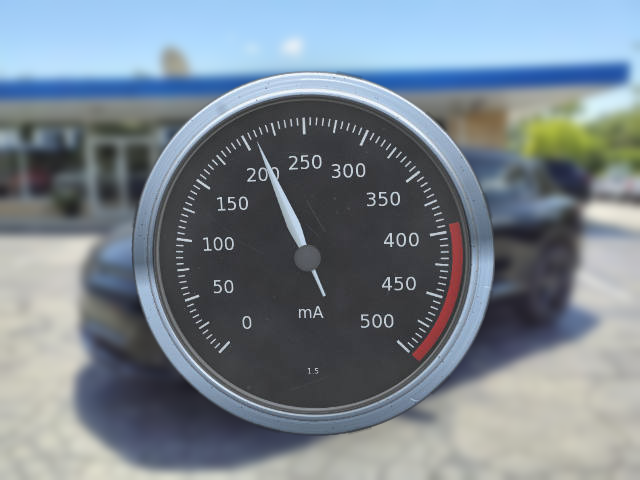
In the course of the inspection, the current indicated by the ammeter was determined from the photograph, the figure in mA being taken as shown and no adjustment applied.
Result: 210 mA
